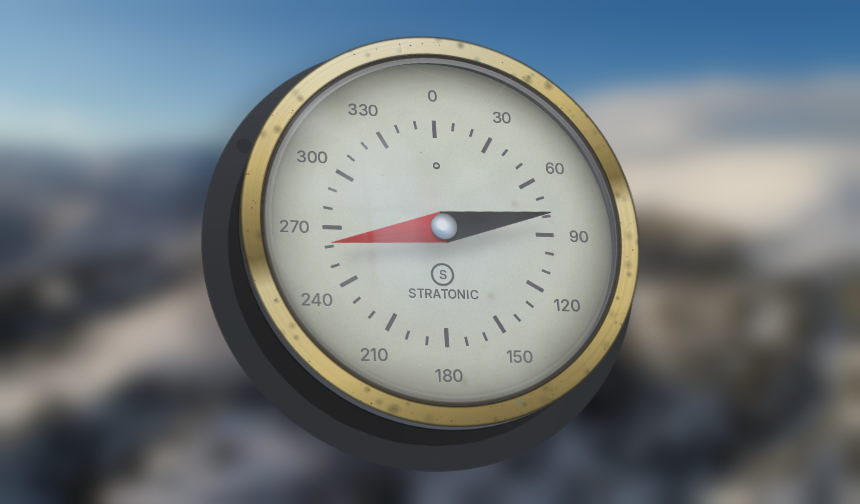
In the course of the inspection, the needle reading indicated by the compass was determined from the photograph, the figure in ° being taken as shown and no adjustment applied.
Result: 260 °
